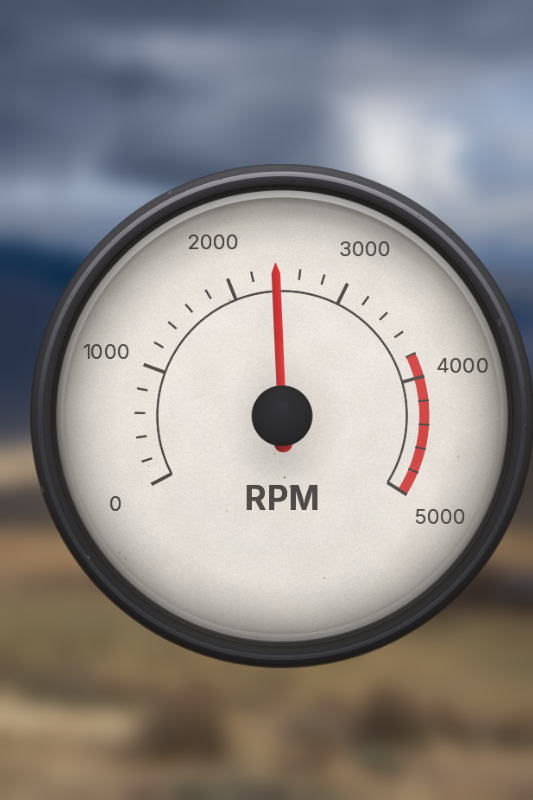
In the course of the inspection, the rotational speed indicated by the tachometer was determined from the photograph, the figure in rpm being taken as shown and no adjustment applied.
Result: 2400 rpm
